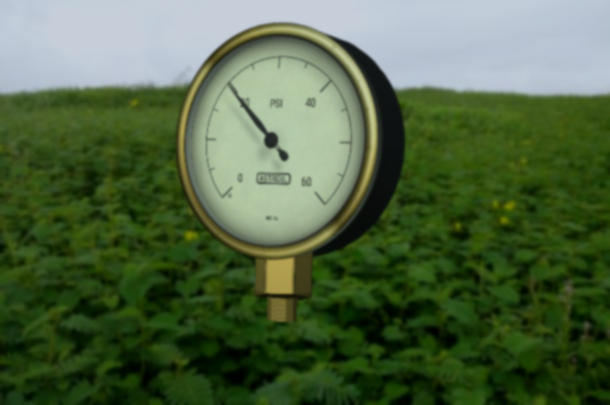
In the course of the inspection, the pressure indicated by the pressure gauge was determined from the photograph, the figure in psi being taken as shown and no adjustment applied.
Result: 20 psi
